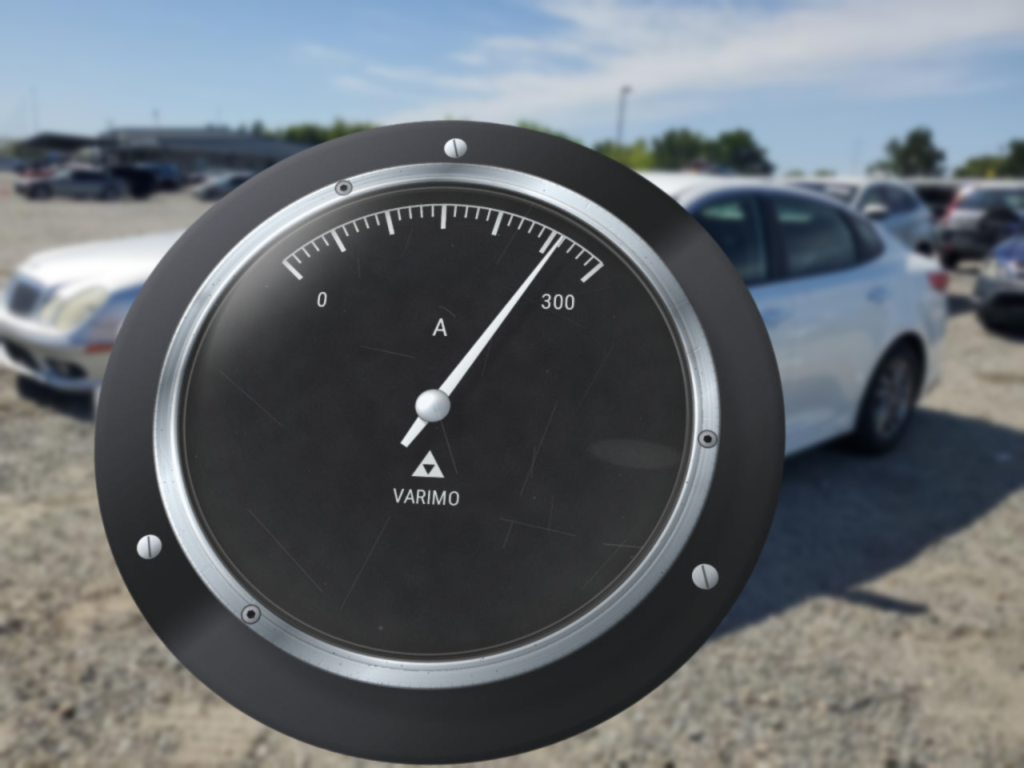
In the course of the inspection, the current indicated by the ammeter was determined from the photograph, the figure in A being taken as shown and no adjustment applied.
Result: 260 A
